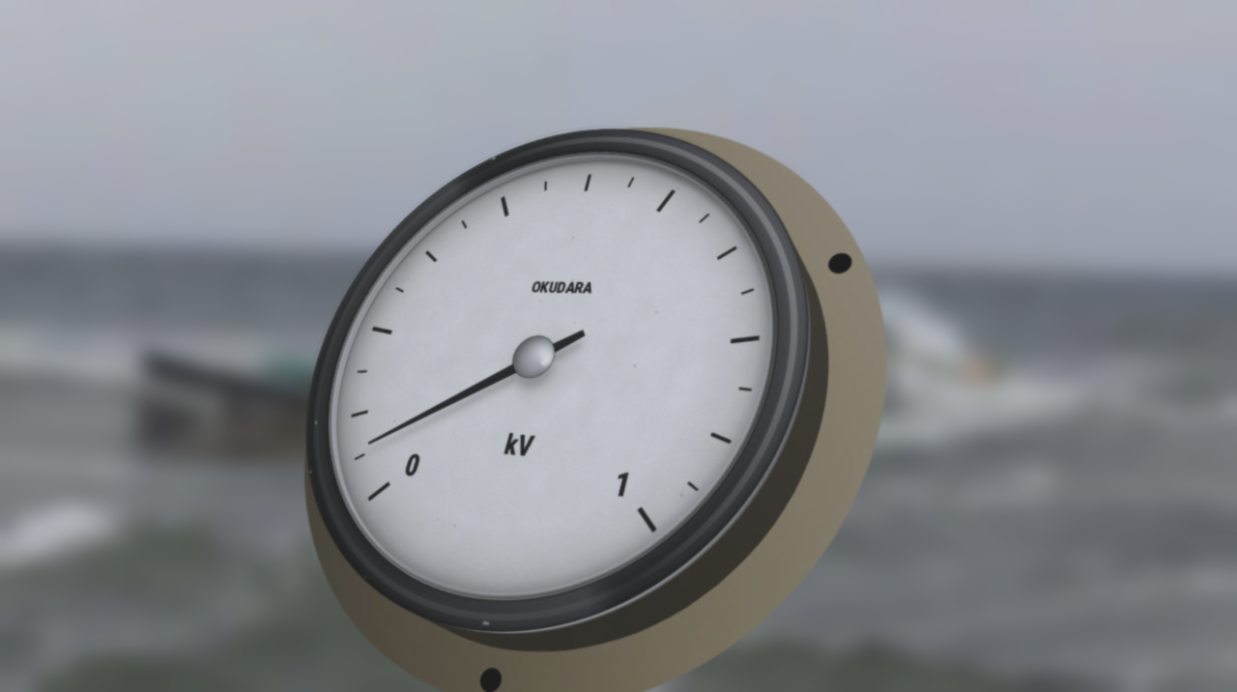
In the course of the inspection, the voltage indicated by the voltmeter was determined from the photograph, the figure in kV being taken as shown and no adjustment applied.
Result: 0.05 kV
